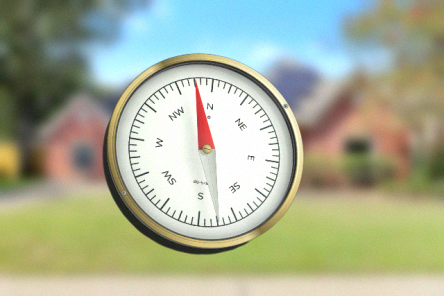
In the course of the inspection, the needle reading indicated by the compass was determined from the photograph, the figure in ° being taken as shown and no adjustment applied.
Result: 345 °
